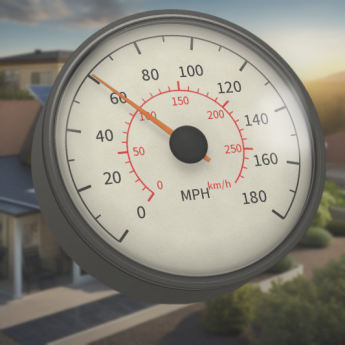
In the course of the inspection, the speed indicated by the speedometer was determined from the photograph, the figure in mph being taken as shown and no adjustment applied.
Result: 60 mph
